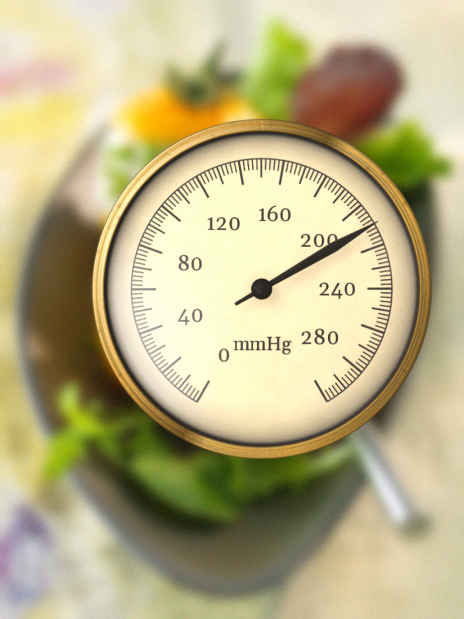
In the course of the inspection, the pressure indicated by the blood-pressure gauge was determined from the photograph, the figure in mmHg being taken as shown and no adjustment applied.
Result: 210 mmHg
